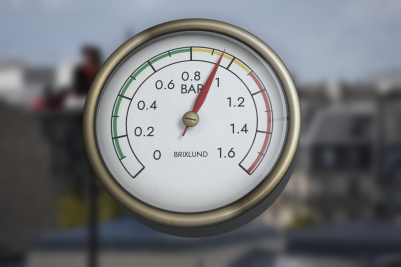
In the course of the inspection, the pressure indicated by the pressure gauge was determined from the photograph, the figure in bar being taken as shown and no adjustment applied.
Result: 0.95 bar
